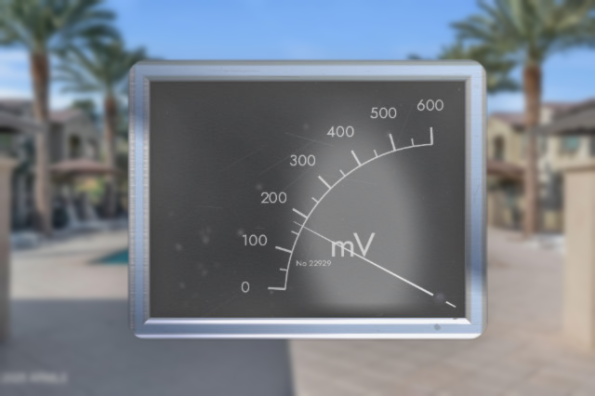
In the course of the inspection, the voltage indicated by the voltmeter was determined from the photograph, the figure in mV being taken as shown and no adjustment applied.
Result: 175 mV
